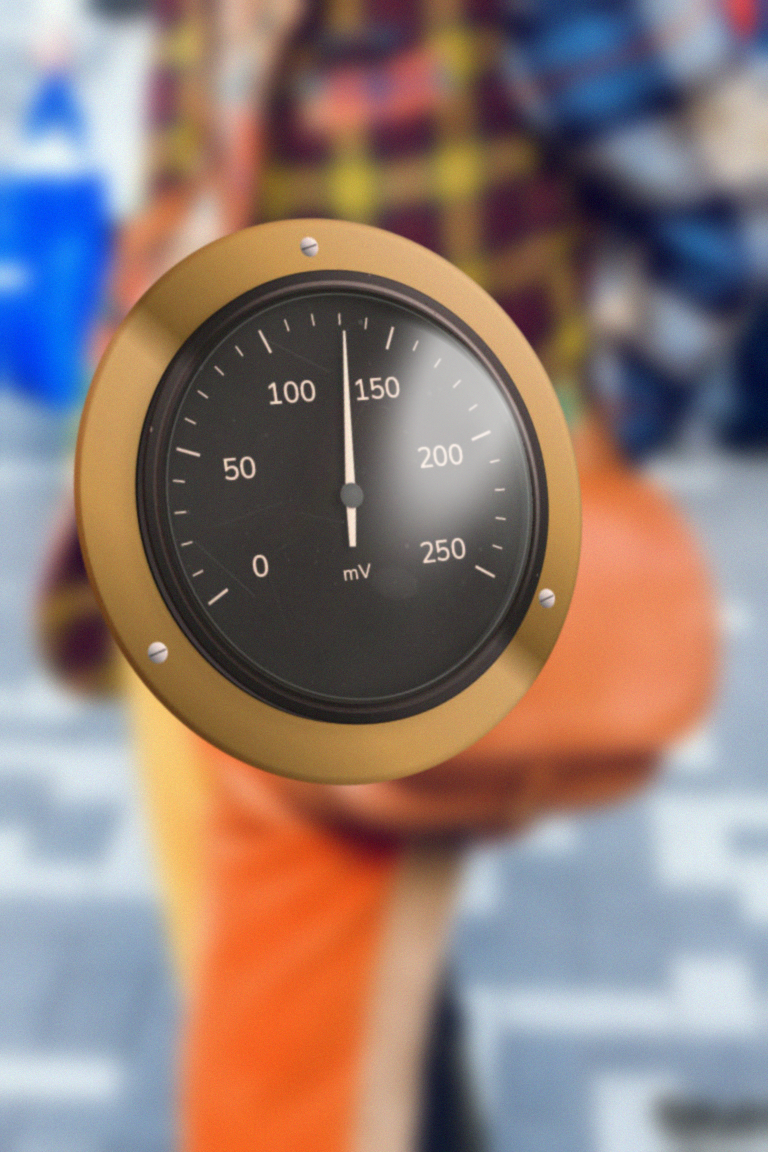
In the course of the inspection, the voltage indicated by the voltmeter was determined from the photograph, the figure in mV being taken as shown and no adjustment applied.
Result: 130 mV
